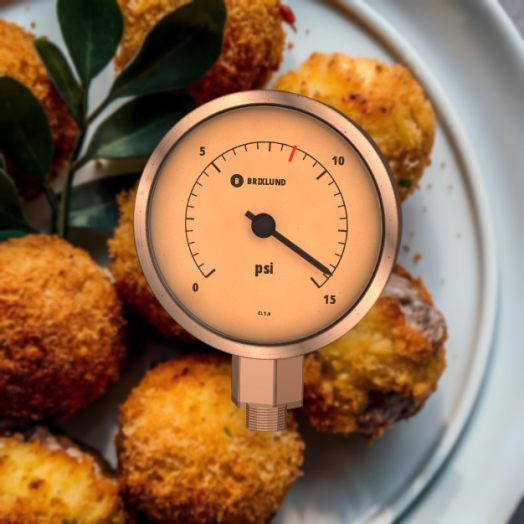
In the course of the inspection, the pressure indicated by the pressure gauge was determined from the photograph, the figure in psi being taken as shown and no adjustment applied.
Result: 14.25 psi
